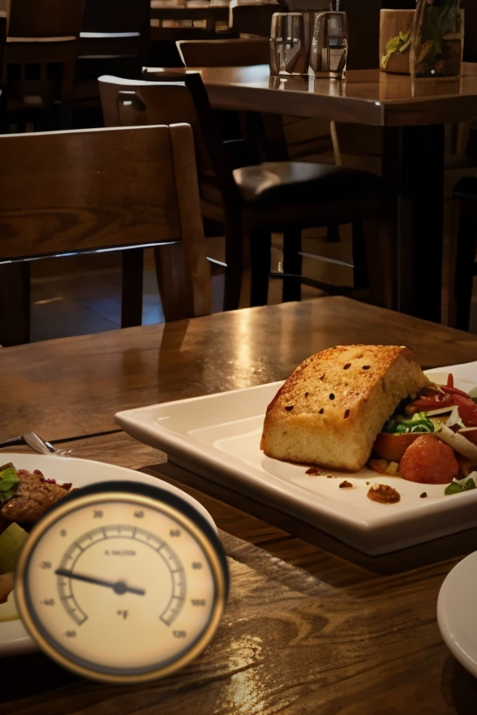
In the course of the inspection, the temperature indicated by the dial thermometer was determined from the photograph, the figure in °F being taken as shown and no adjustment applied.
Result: -20 °F
